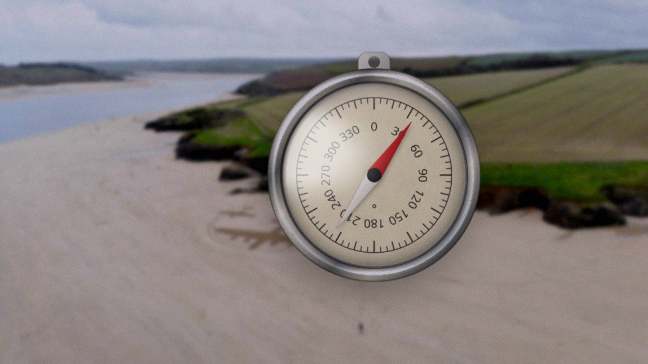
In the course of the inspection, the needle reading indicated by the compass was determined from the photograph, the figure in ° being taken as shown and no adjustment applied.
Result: 35 °
